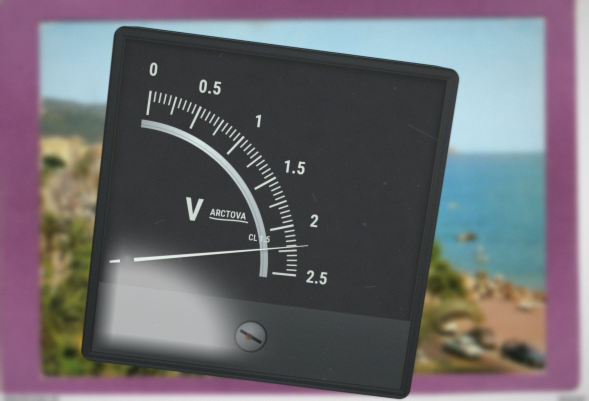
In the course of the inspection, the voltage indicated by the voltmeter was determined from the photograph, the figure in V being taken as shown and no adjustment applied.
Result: 2.2 V
